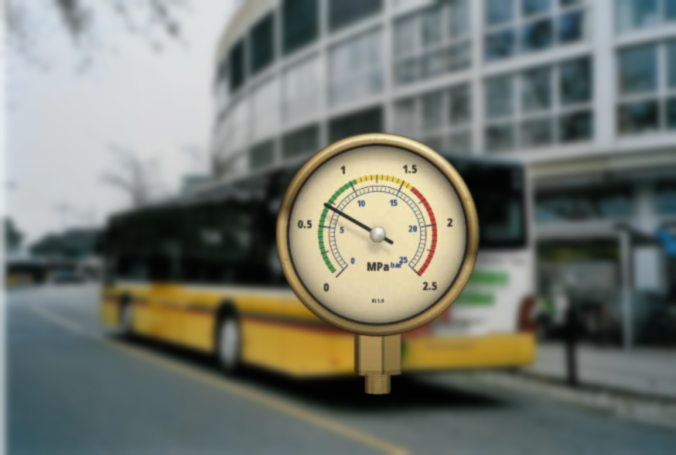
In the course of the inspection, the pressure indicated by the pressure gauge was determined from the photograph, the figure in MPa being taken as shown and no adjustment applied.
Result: 0.7 MPa
